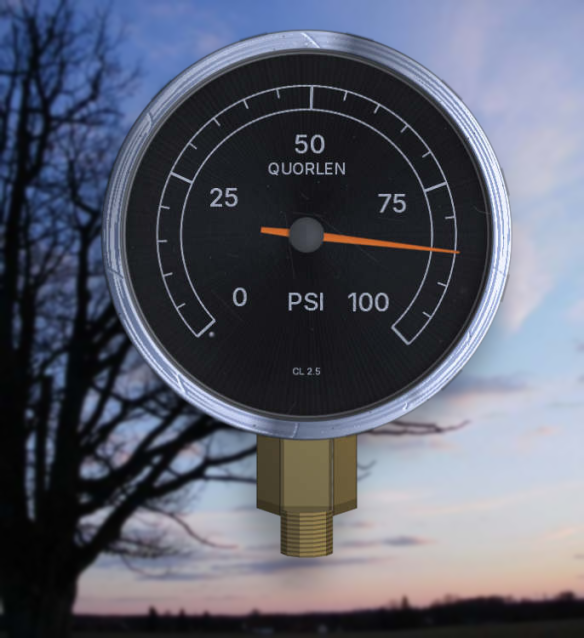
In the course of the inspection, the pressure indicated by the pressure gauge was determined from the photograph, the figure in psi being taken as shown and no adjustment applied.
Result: 85 psi
